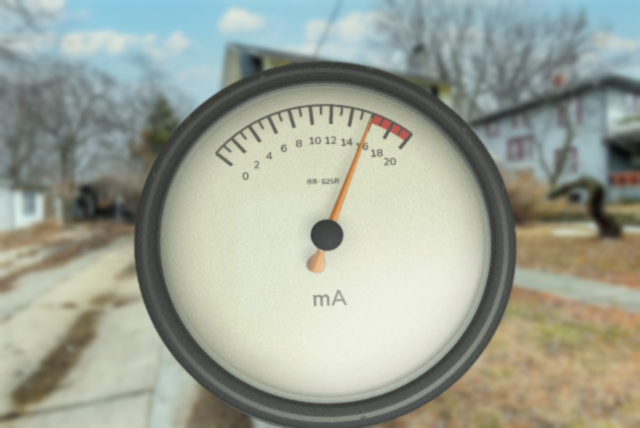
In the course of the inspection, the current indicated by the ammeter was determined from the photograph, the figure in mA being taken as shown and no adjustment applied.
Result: 16 mA
